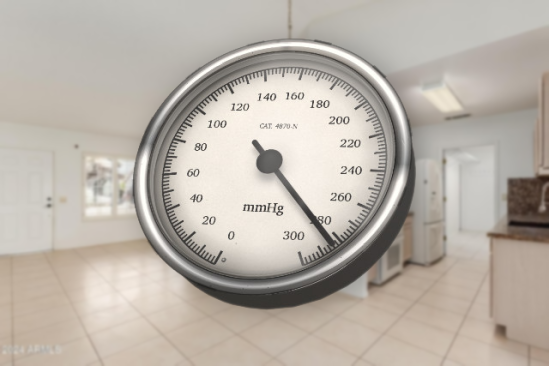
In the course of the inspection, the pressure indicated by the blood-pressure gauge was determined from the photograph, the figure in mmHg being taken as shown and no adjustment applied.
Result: 284 mmHg
